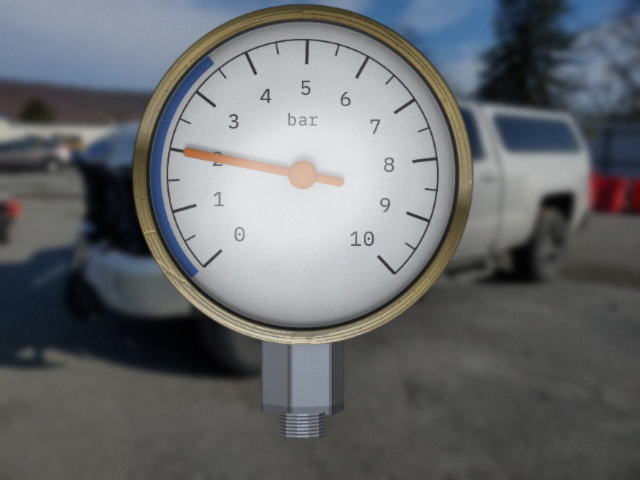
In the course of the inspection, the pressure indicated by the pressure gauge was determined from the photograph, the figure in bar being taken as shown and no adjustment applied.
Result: 2 bar
